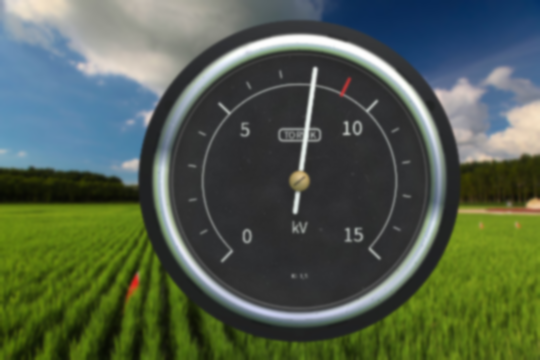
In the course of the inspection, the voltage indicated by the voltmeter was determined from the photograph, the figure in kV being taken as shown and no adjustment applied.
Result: 8 kV
